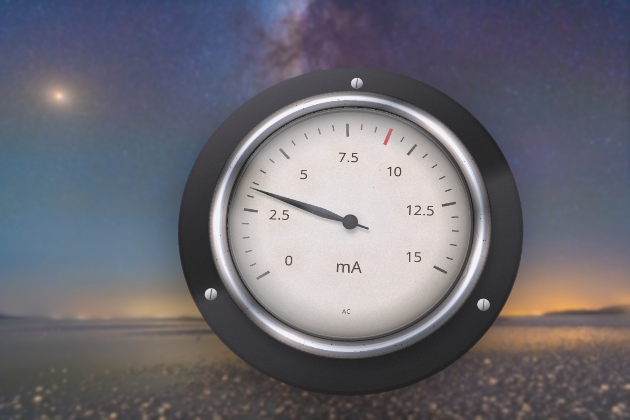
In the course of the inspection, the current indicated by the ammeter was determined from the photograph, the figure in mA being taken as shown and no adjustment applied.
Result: 3.25 mA
